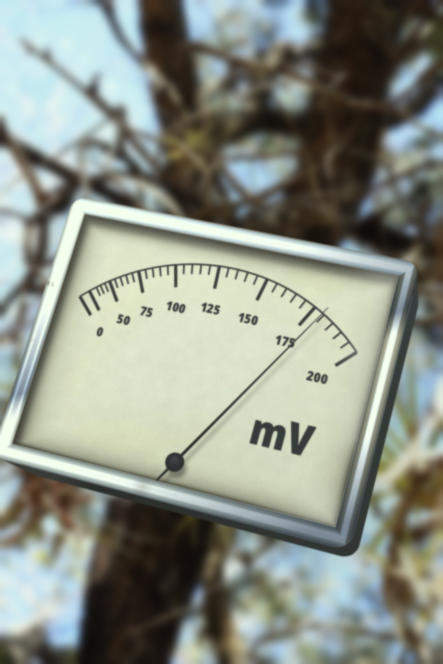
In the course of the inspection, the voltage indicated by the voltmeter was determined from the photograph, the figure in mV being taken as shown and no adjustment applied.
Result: 180 mV
